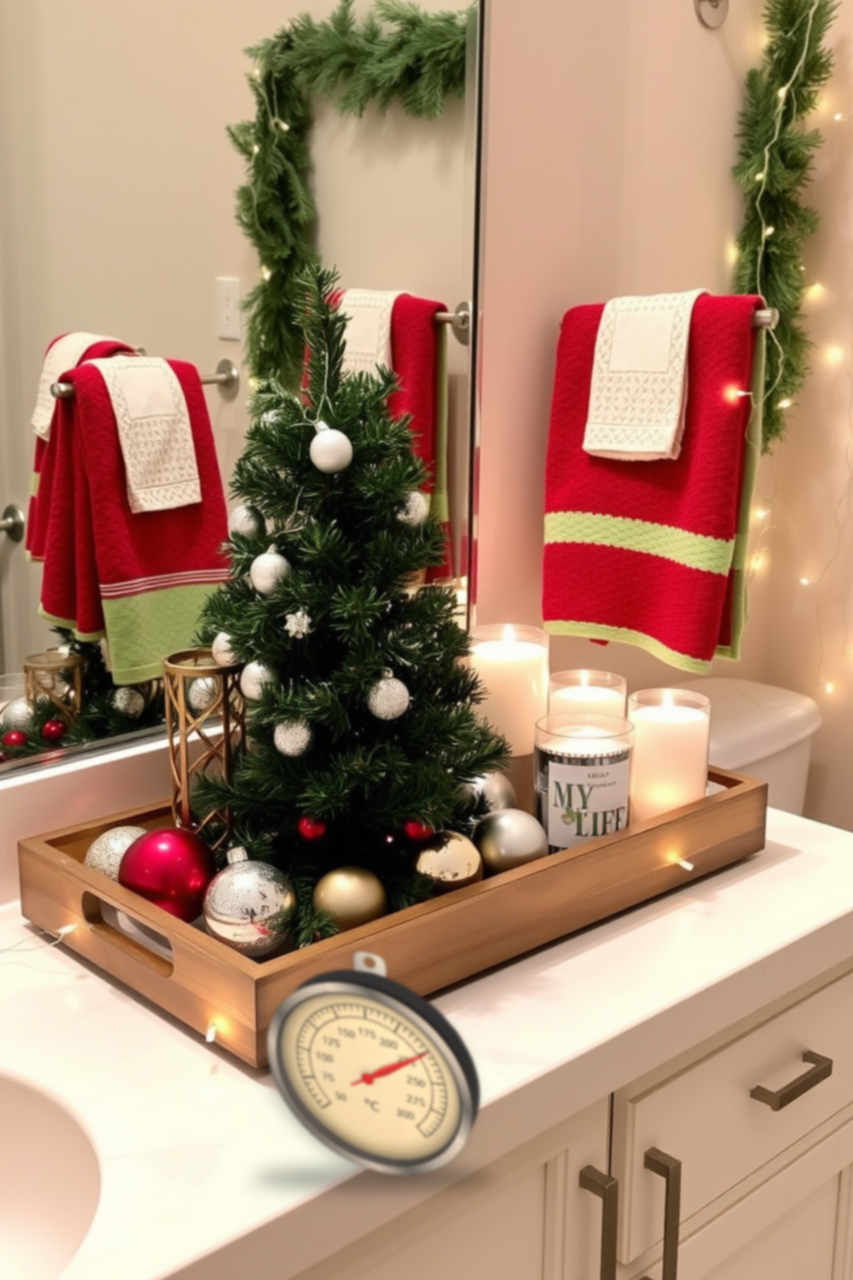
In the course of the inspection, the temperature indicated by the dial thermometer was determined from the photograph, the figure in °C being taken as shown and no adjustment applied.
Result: 225 °C
